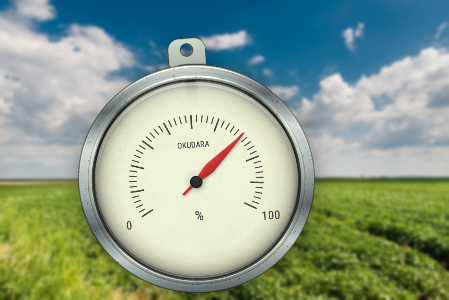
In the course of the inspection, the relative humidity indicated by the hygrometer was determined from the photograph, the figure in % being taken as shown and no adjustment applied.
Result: 70 %
